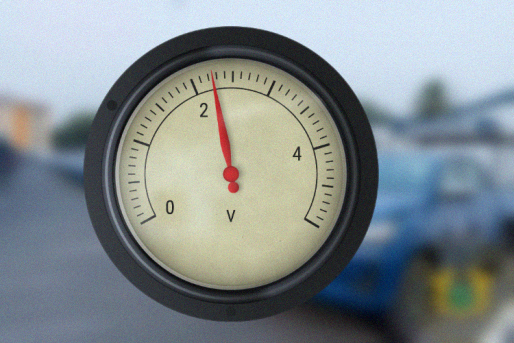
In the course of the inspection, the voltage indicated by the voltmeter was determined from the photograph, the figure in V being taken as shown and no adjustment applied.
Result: 2.25 V
